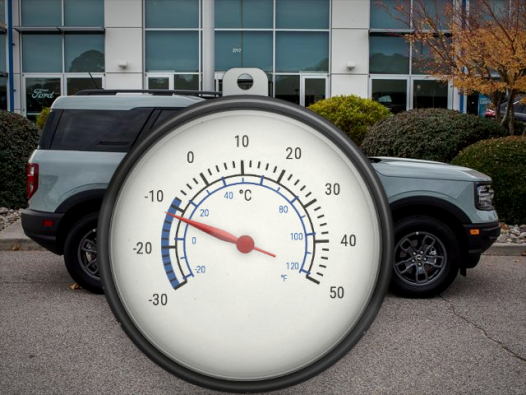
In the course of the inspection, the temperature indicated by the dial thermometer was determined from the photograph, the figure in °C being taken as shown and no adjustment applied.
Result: -12 °C
